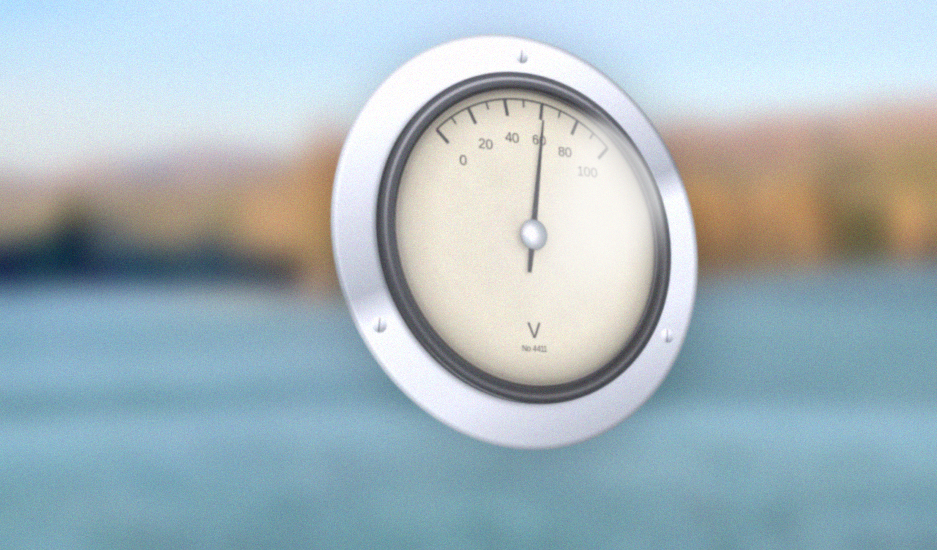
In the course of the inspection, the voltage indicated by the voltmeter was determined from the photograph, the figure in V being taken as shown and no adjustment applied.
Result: 60 V
